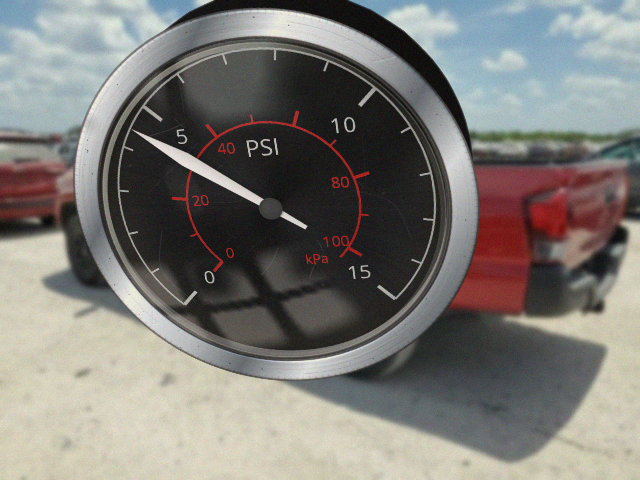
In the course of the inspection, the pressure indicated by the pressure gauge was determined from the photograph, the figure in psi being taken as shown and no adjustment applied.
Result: 4.5 psi
